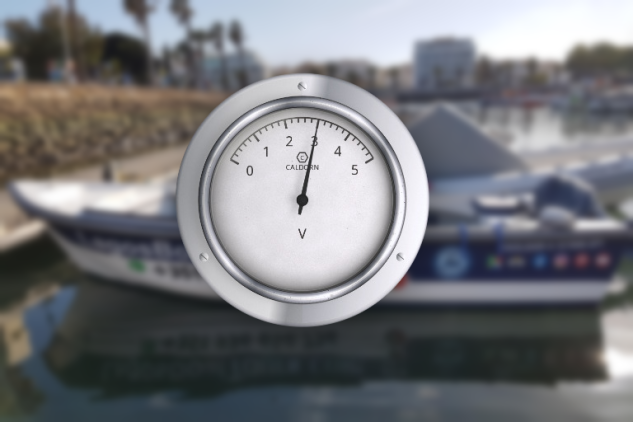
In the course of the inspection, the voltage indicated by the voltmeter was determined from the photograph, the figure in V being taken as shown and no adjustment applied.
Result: 3 V
